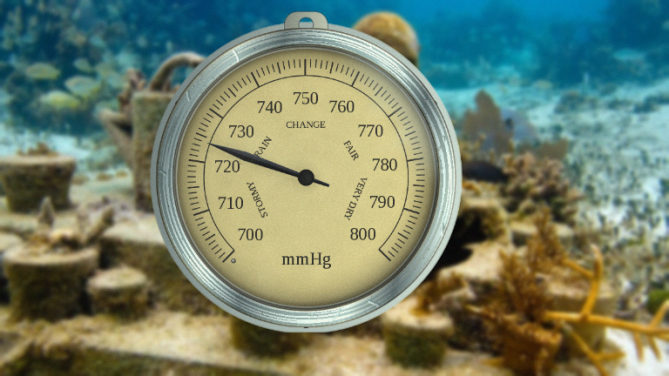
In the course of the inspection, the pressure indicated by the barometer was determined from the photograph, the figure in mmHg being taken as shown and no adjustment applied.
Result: 724 mmHg
